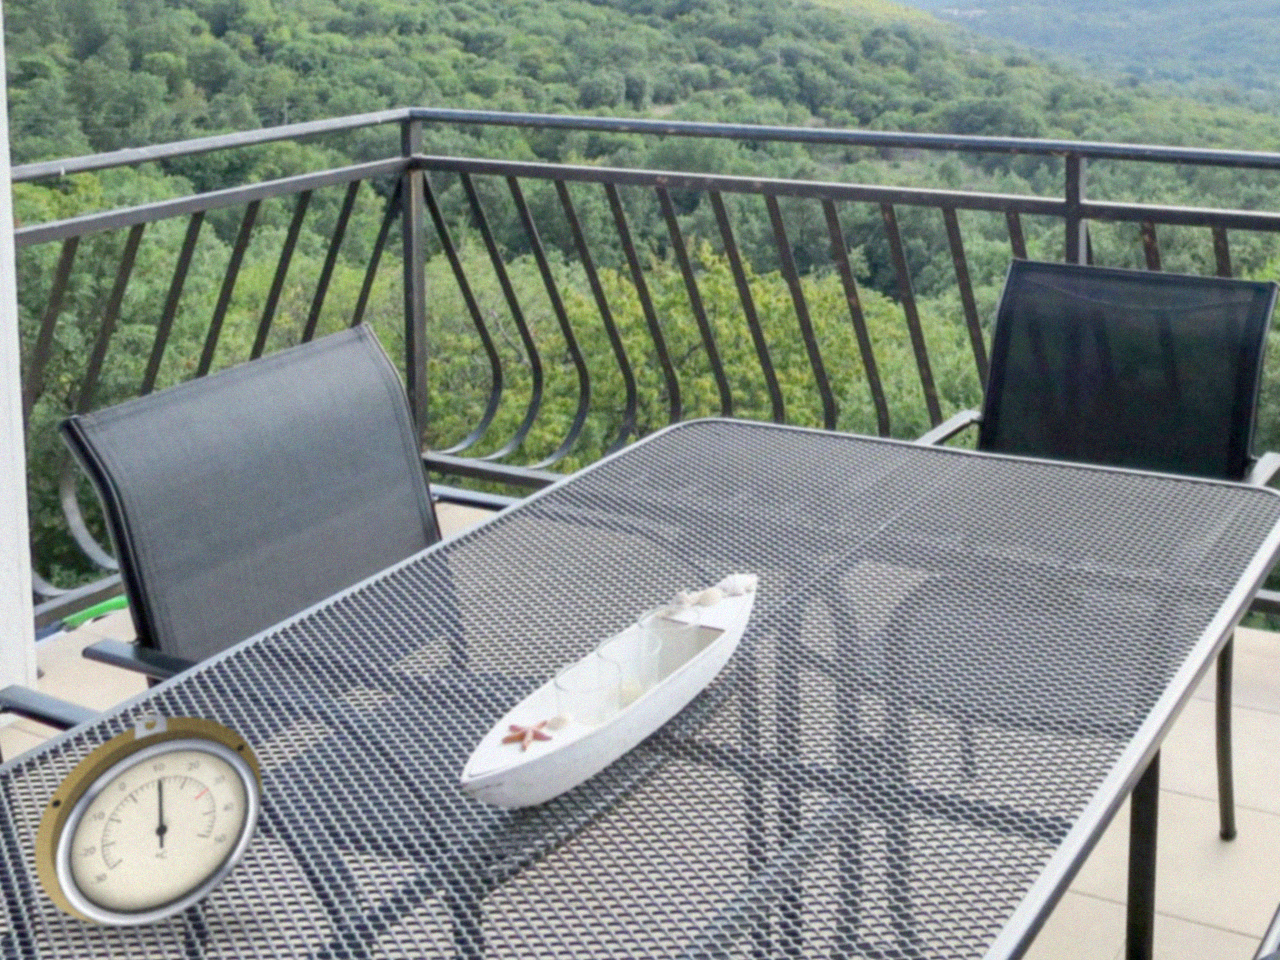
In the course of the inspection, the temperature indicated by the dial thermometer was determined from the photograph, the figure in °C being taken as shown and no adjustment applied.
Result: 10 °C
